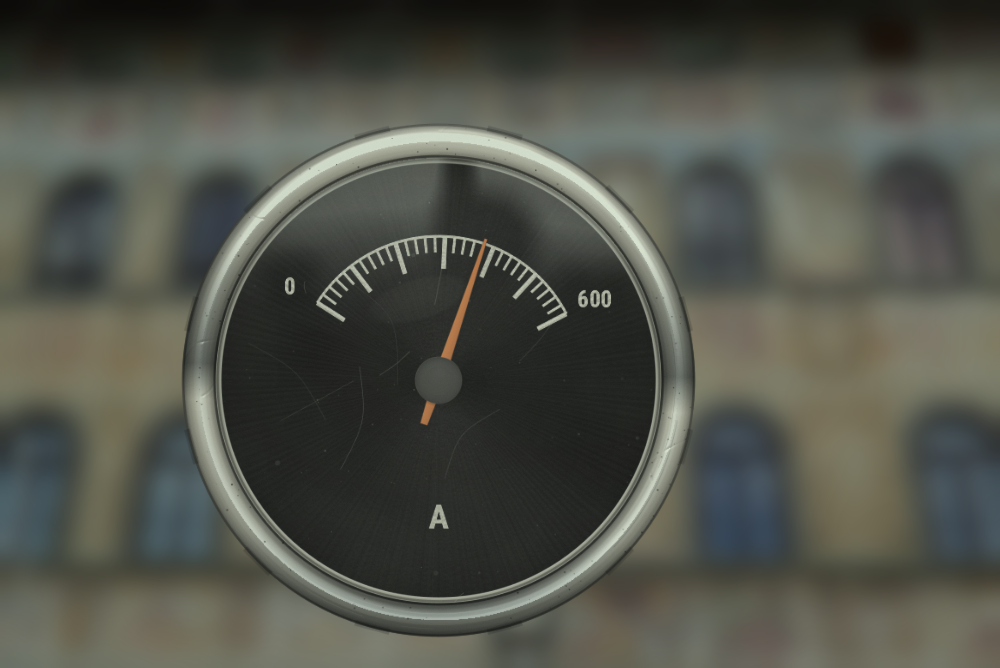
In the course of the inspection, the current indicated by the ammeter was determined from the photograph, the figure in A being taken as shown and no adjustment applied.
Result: 380 A
